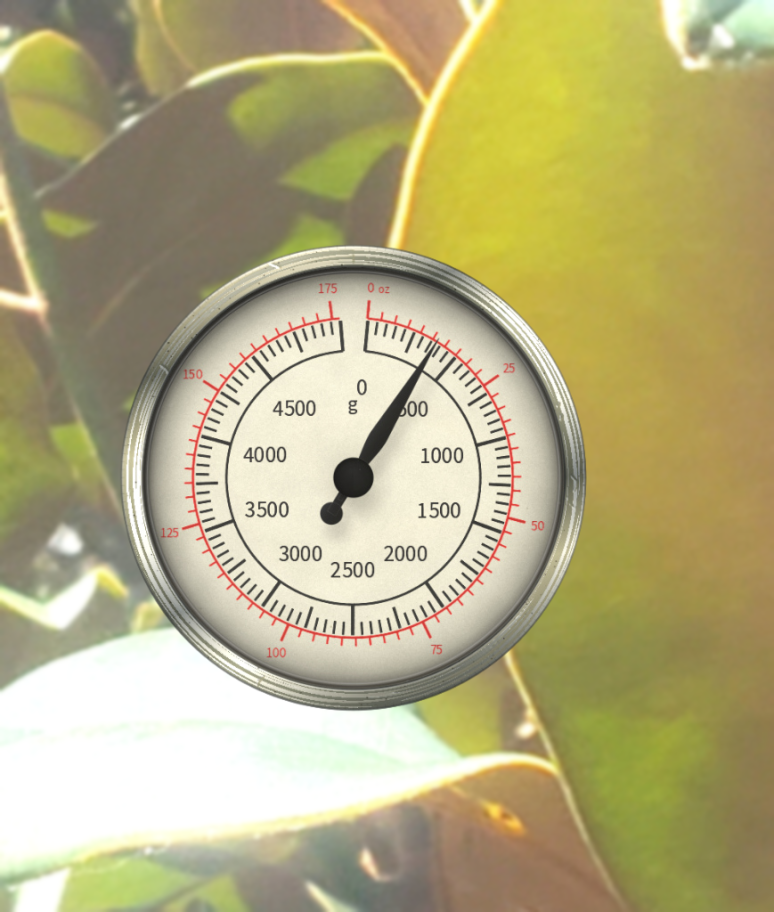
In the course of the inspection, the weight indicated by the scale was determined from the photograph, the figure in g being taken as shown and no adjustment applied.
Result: 375 g
